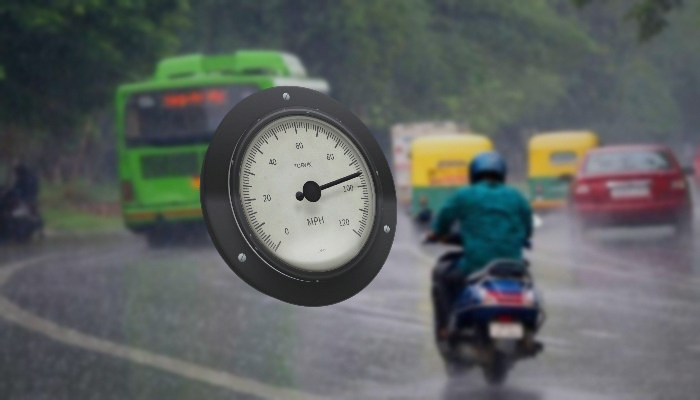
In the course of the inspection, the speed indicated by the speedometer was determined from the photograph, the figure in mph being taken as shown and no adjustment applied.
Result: 95 mph
